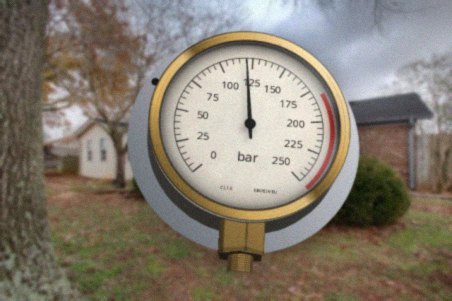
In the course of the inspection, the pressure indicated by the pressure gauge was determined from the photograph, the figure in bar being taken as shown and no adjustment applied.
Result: 120 bar
